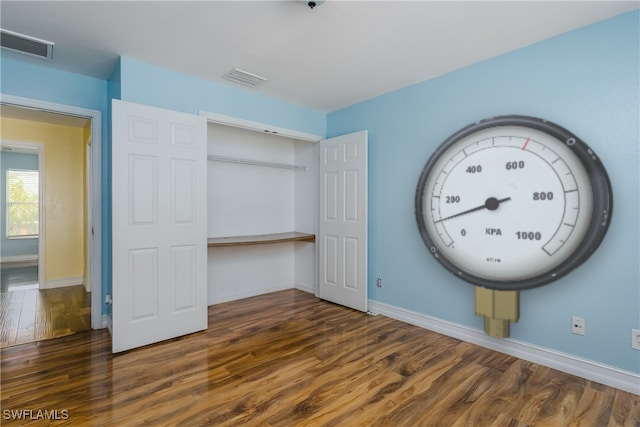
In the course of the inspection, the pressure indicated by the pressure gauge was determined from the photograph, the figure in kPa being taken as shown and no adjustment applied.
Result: 100 kPa
